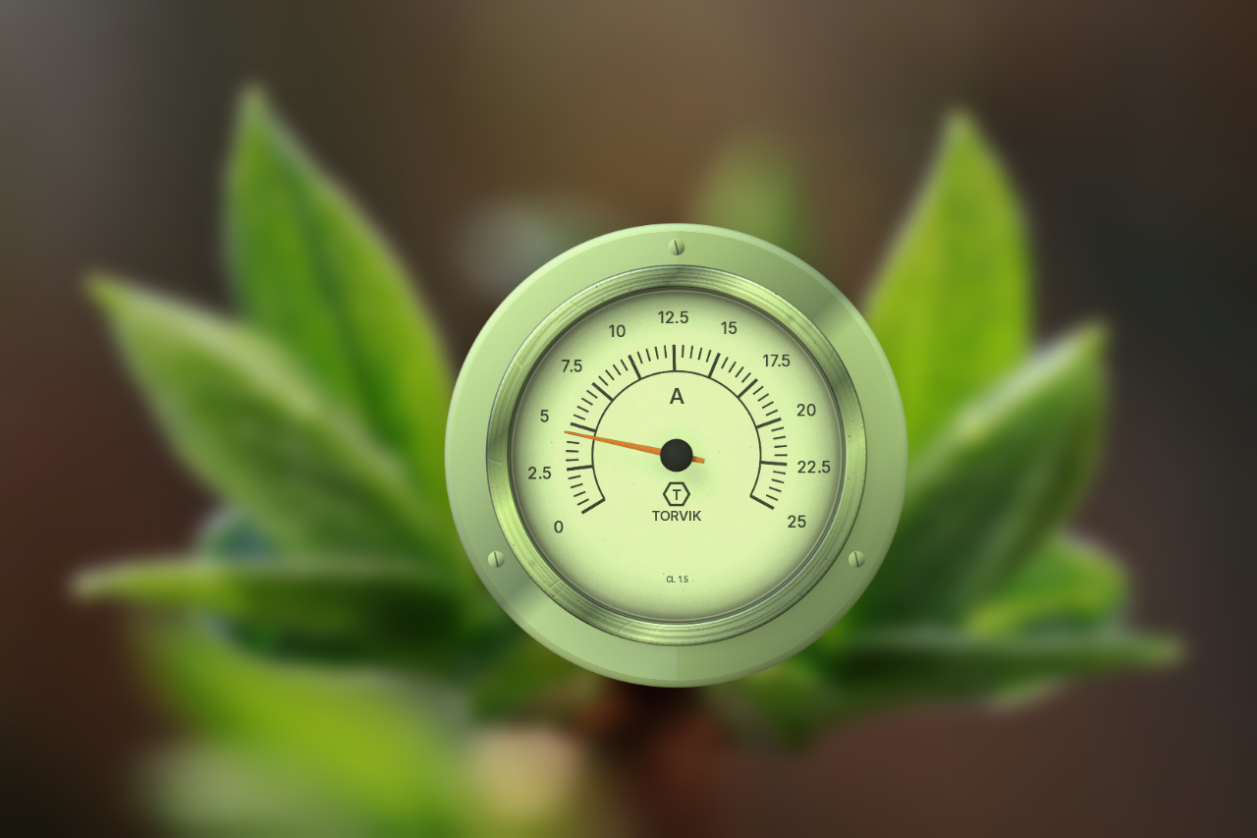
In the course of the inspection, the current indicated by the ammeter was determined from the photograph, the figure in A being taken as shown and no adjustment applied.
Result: 4.5 A
